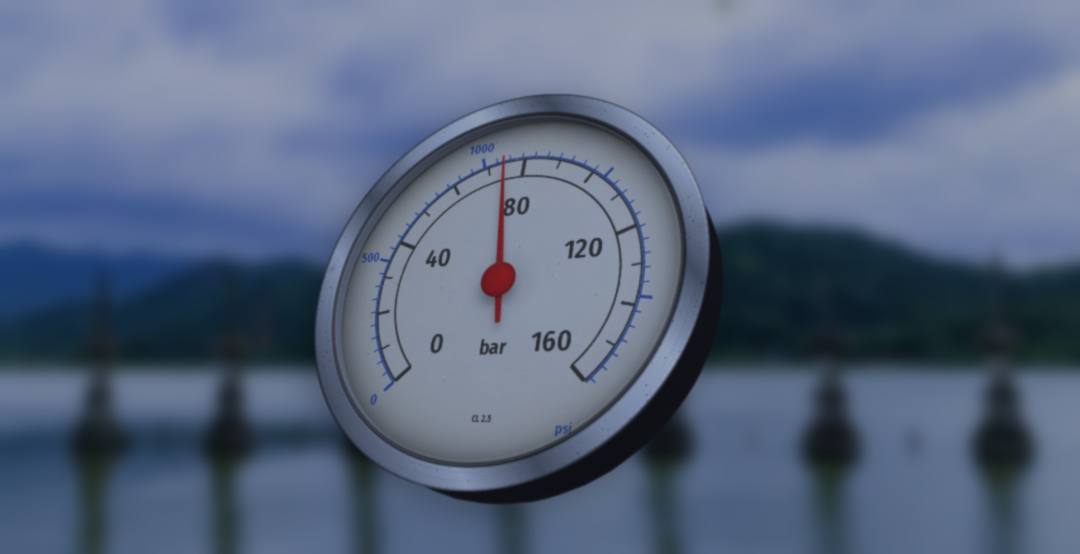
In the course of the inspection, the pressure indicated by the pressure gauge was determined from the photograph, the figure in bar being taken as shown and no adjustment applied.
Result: 75 bar
